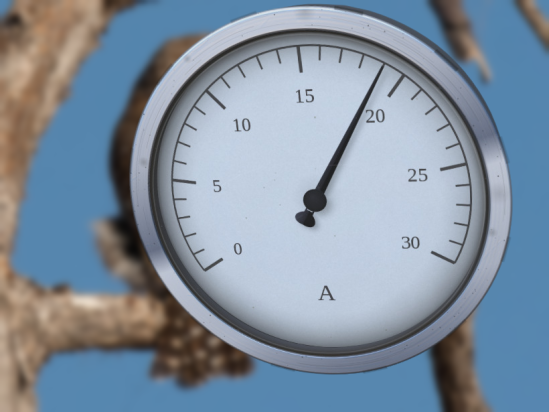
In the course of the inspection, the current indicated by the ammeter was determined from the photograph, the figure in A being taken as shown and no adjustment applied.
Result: 19 A
